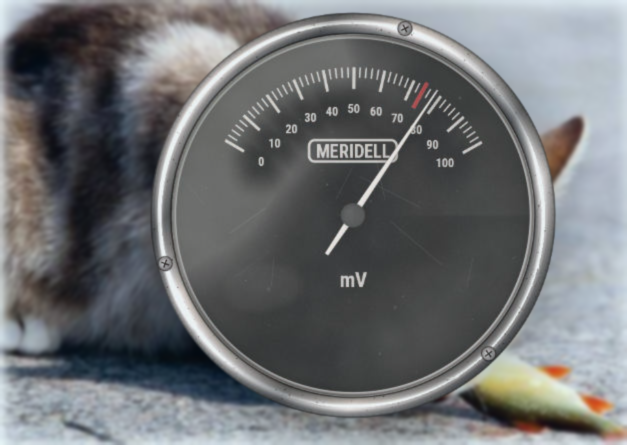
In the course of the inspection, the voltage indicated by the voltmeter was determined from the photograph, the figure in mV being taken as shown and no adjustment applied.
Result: 78 mV
